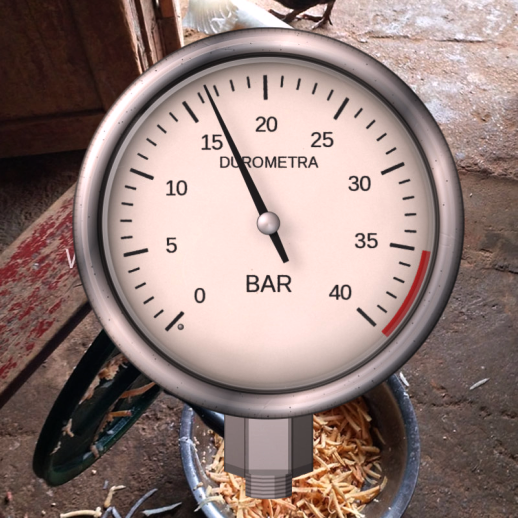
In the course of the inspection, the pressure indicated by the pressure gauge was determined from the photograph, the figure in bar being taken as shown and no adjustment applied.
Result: 16.5 bar
